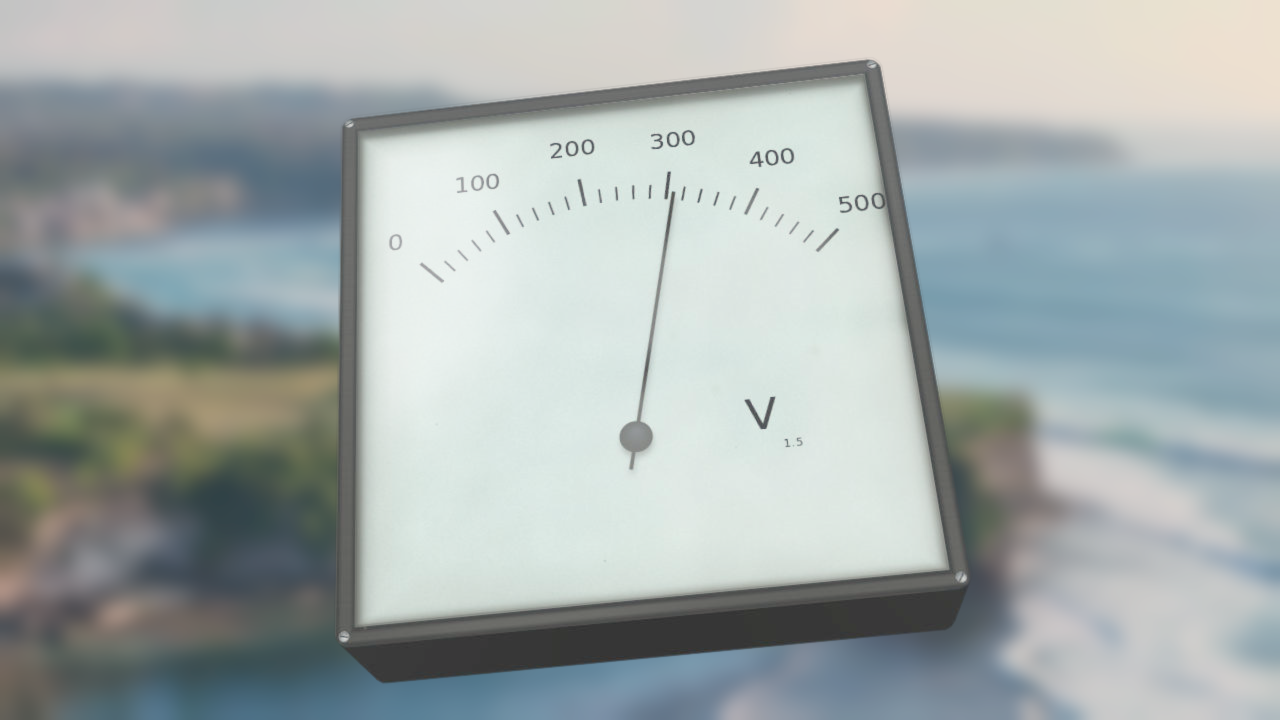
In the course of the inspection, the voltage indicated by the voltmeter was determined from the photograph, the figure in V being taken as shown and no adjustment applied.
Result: 310 V
